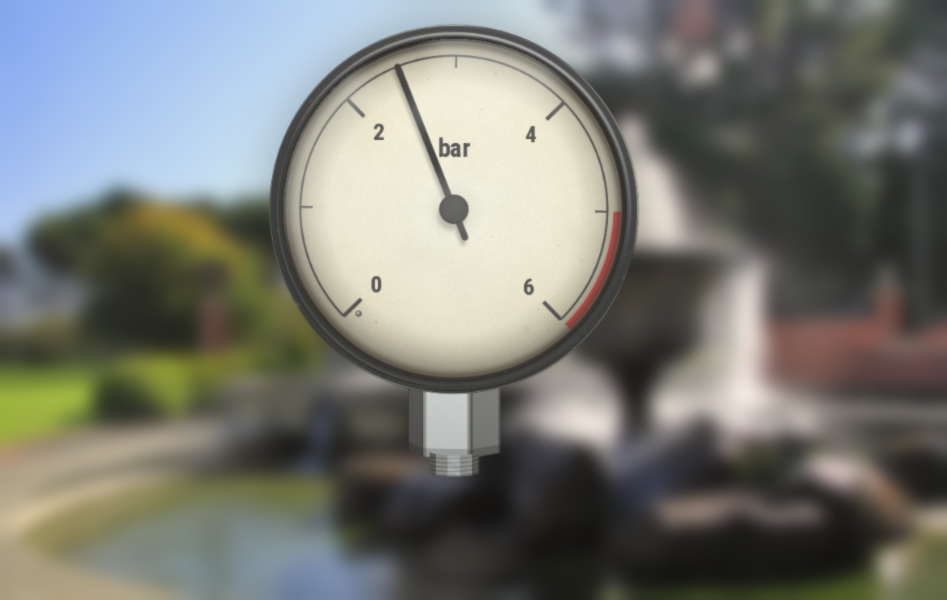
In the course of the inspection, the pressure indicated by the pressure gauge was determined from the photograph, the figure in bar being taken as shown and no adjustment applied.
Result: 2.5 bar
